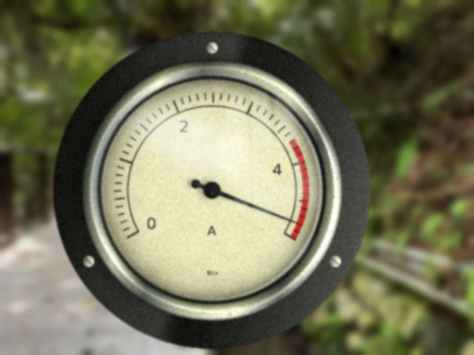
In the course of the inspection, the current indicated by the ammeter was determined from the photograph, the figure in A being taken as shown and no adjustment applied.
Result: 4.8 A
